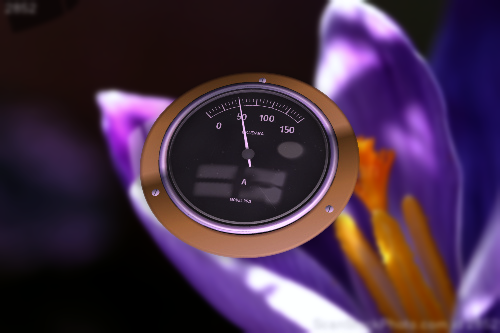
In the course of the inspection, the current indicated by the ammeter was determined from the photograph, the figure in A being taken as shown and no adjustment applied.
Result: 50 A
